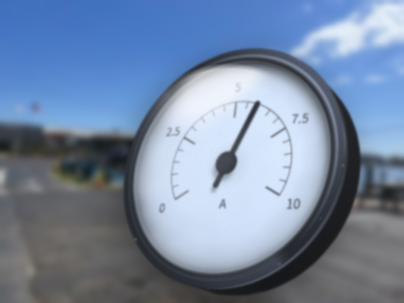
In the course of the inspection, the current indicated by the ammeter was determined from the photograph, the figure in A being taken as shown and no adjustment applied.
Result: 6 A
